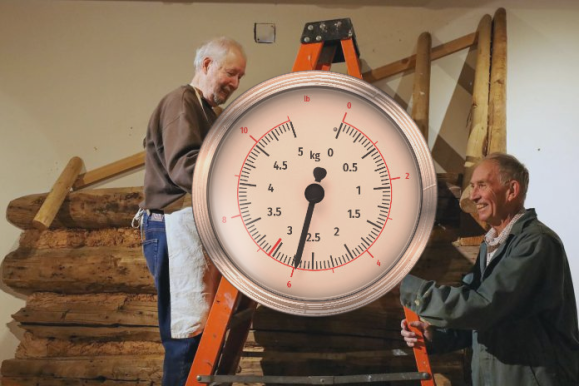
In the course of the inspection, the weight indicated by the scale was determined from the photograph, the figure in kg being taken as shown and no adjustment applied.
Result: 2.7 kg
